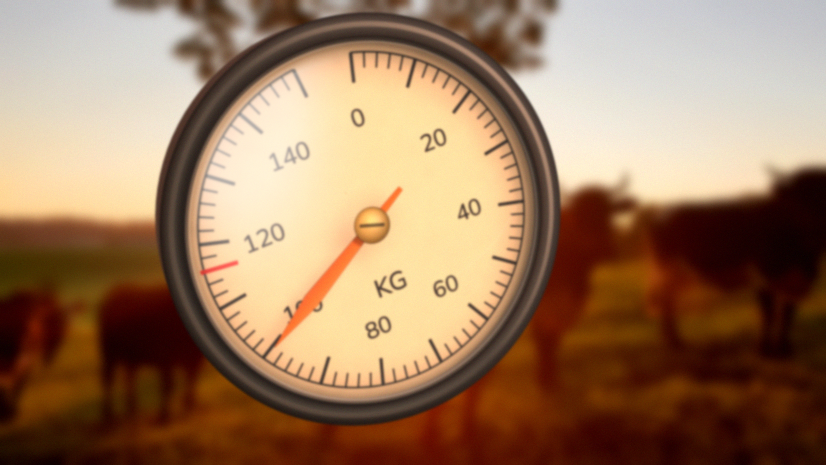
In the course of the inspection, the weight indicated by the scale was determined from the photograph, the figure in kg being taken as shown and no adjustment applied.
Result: 100 kg
